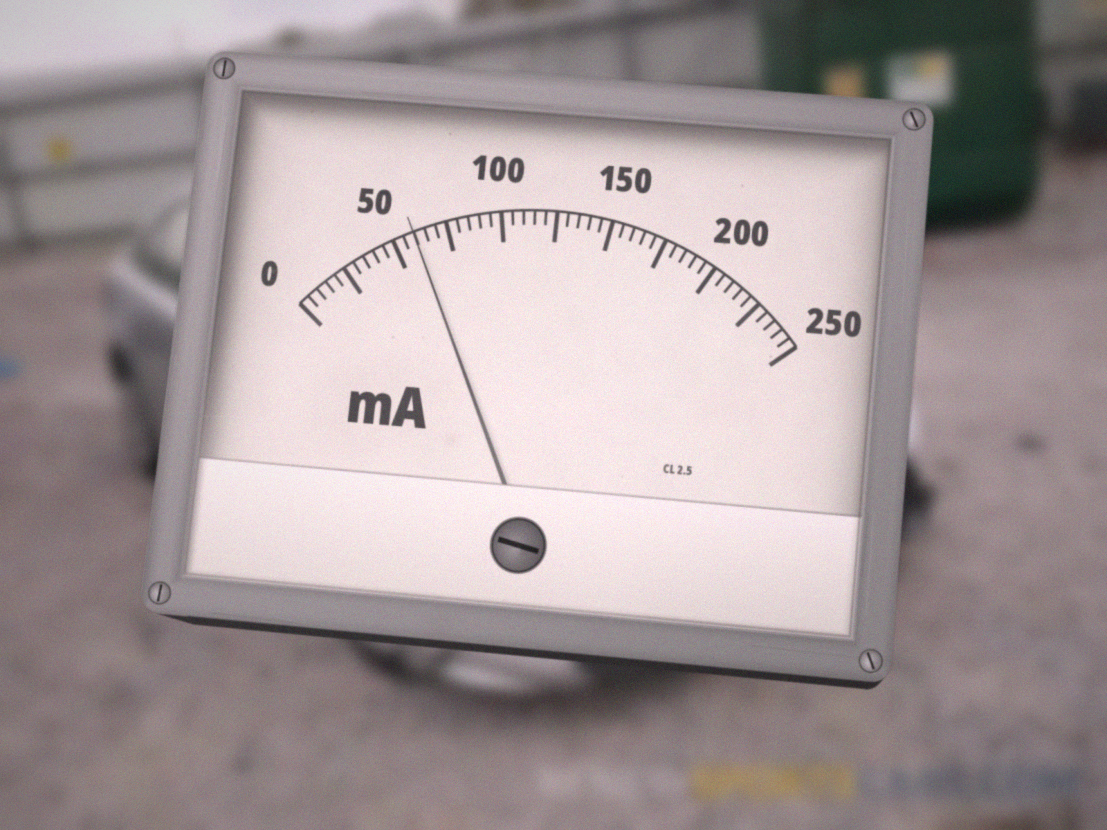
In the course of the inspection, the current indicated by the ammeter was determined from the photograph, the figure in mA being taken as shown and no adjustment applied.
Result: 60 mA
